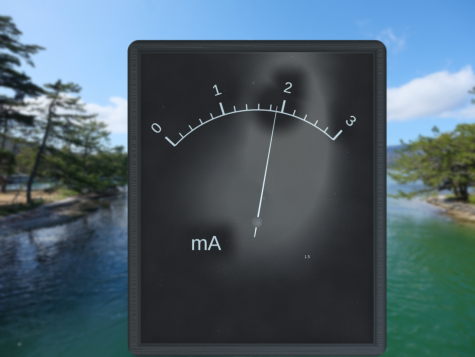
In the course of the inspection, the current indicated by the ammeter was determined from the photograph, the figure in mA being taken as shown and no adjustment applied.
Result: 1.9 mA
